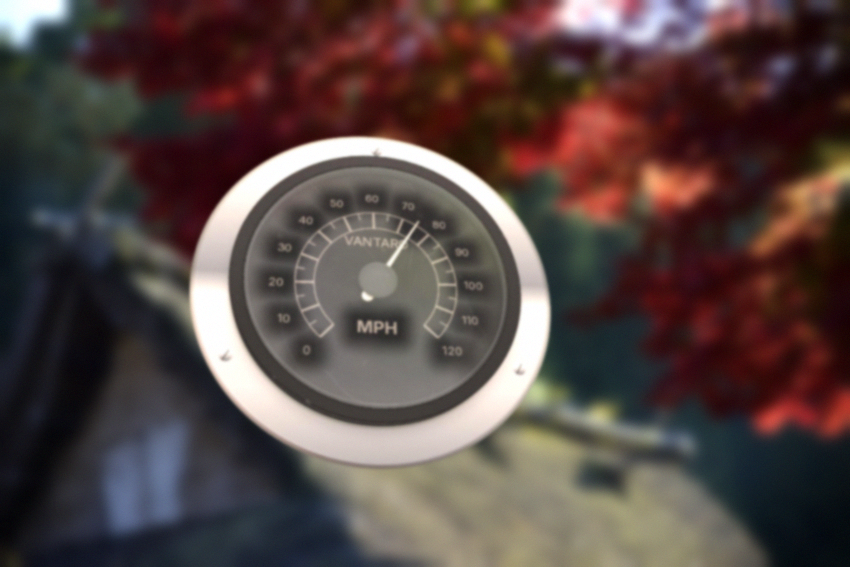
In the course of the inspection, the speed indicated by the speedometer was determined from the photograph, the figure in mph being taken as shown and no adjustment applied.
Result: 75 mph
